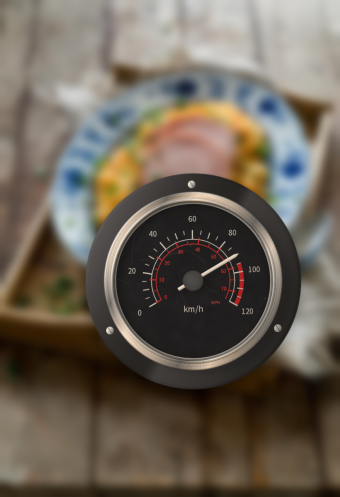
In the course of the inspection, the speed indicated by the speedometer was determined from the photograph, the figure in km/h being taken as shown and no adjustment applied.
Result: 90 km/h
